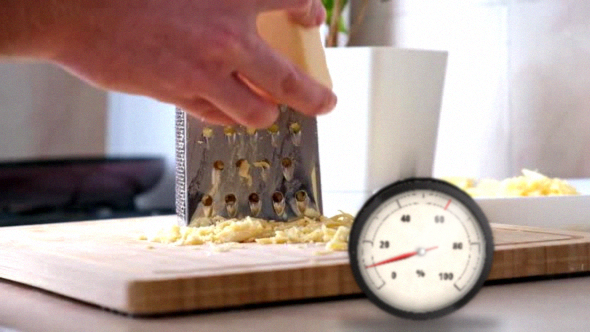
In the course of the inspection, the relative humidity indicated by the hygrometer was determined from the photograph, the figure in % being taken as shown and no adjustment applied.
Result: 10 %
